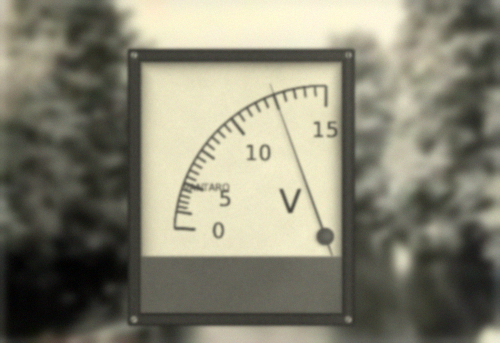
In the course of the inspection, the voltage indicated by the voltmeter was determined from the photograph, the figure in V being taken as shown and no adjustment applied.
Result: 12.5 V
